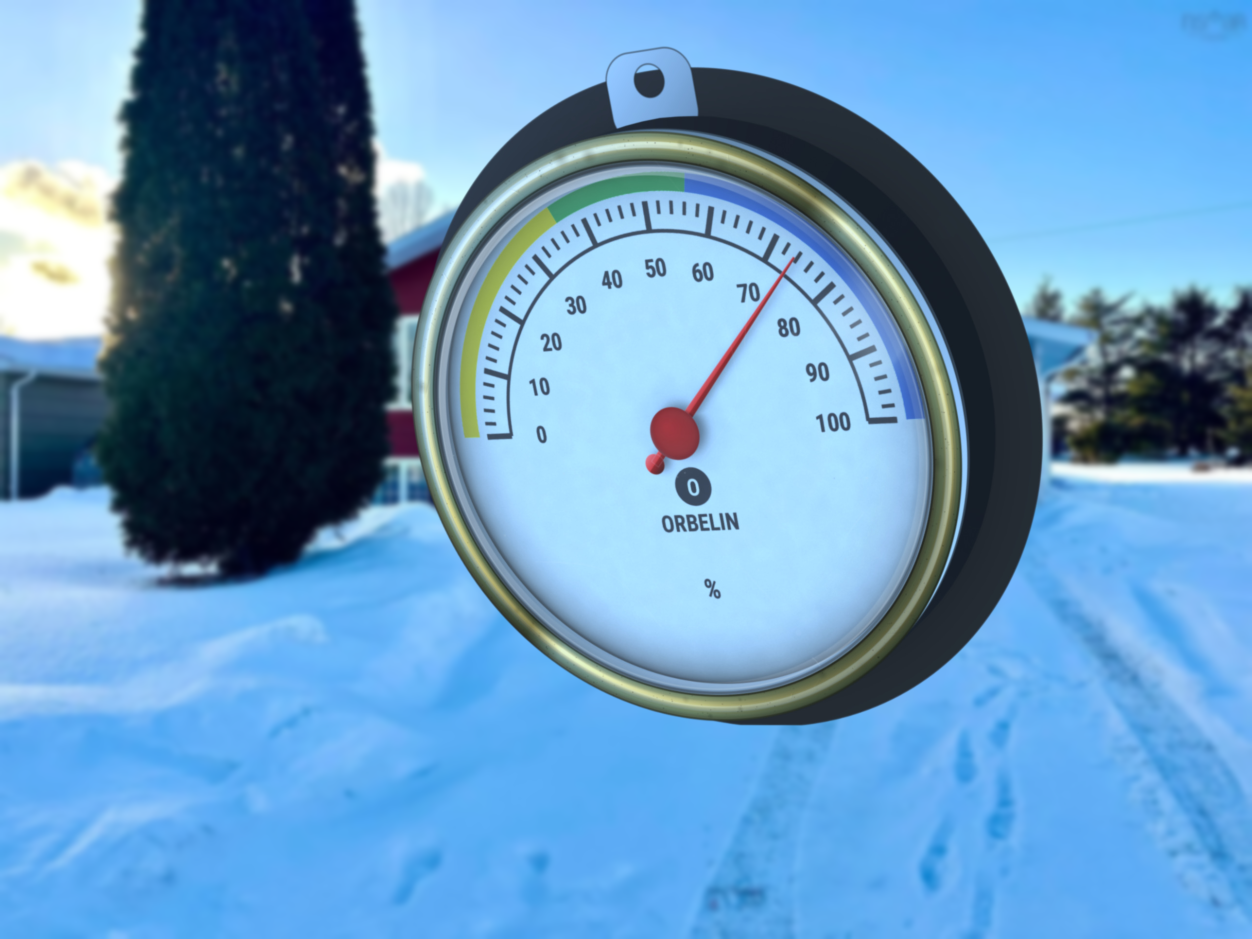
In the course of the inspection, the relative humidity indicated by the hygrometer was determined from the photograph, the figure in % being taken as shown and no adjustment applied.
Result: 74 %
